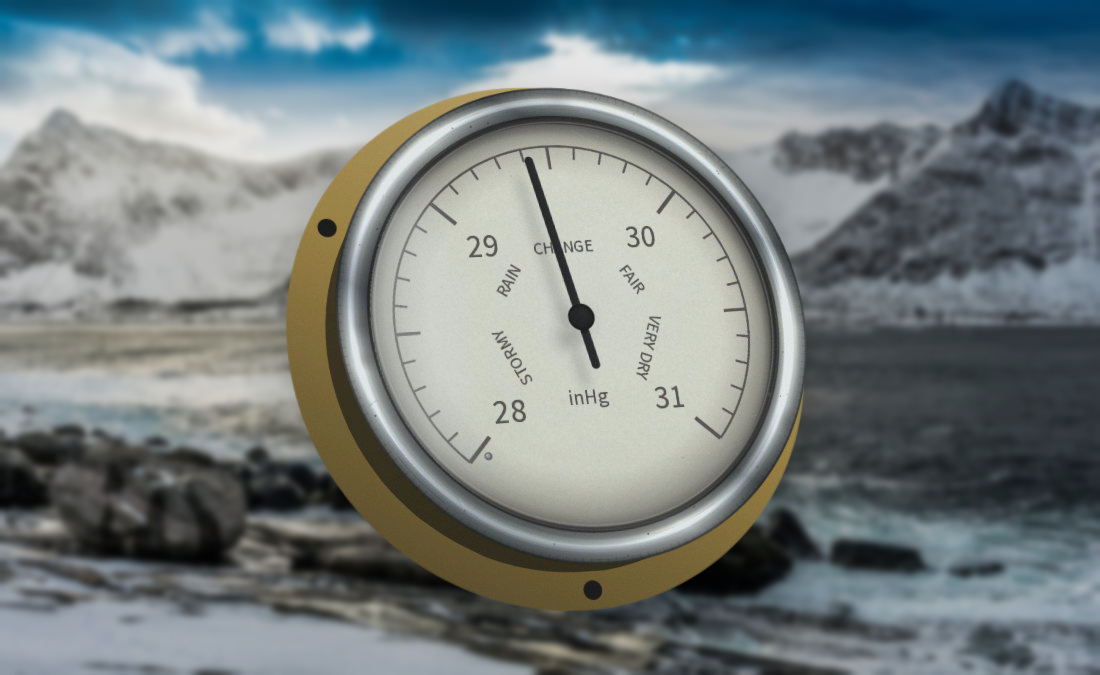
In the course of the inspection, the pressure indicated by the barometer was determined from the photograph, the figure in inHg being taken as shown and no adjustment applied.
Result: 29.4 inHg
